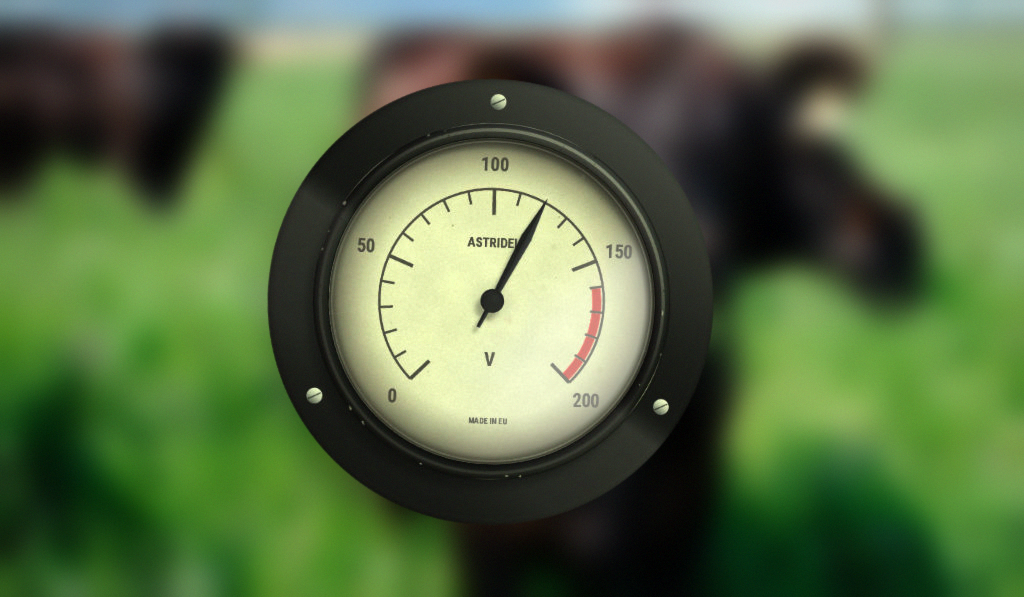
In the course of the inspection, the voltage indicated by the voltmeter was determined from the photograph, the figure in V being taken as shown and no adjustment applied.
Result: 120 V
